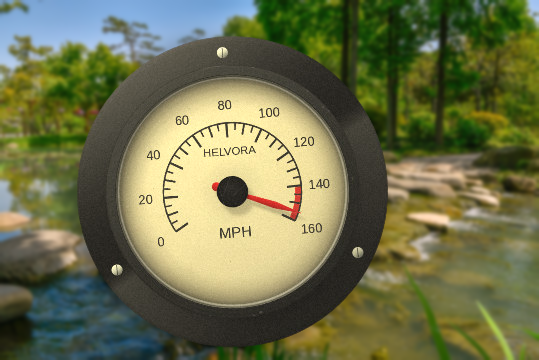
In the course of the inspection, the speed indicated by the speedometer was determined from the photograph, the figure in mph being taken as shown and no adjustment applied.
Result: 155 mph
